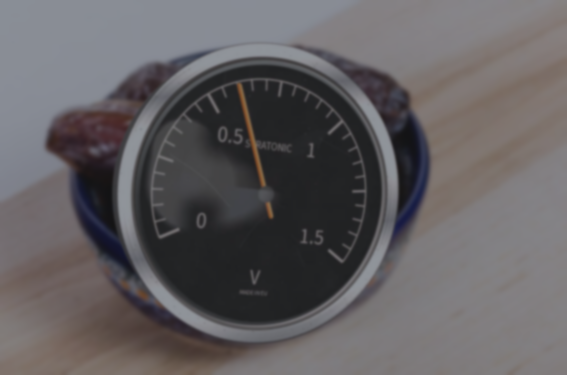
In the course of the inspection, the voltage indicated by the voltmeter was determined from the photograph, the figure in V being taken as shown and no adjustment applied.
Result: 0.6 V
